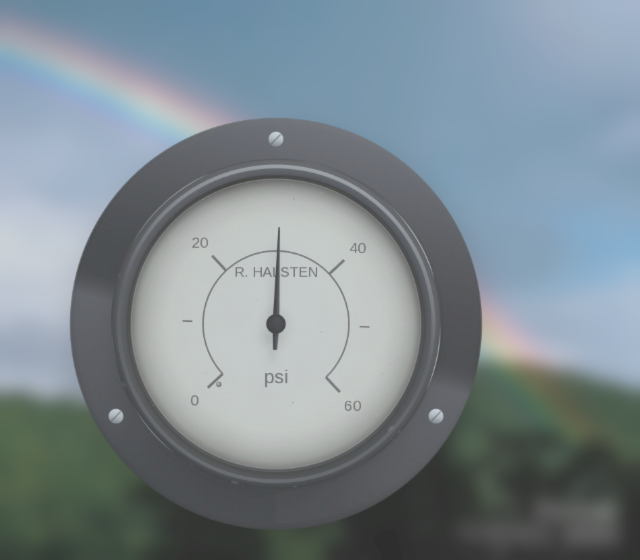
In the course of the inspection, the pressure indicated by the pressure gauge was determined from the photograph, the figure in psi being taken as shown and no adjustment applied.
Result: 30 psi
